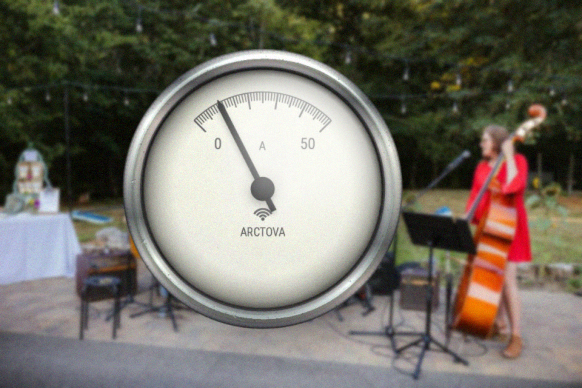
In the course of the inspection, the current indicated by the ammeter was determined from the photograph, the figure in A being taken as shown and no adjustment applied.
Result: 10 A
